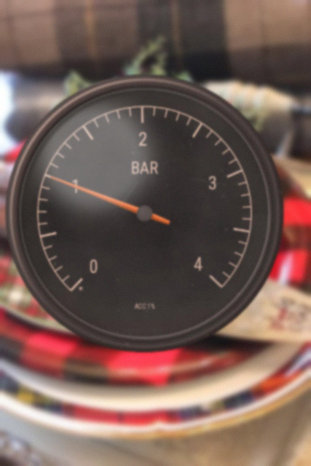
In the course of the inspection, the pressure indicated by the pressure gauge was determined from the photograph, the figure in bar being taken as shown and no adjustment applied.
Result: 1 bar
